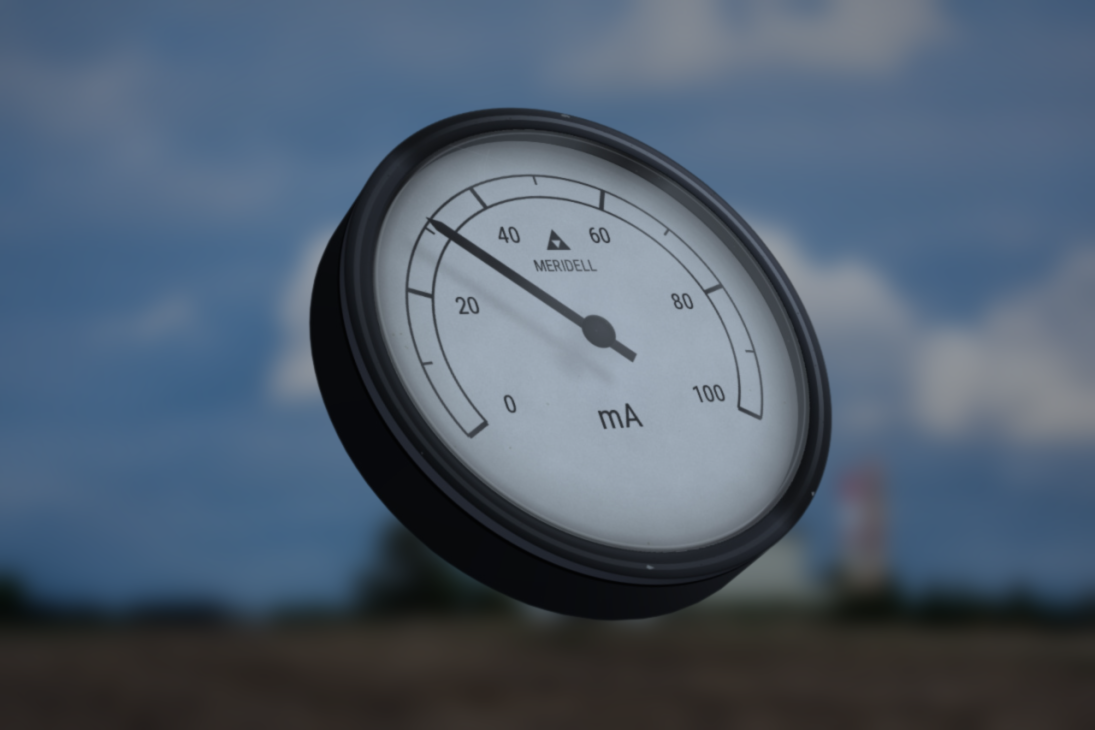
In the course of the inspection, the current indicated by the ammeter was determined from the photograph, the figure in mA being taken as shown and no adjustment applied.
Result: 30 mA
